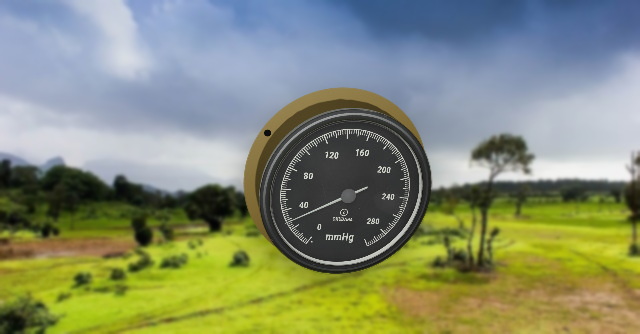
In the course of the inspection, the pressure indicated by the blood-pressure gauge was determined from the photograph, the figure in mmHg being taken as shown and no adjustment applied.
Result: 30 mmHg
